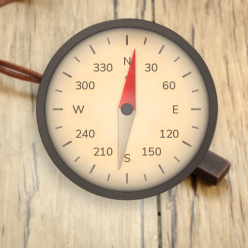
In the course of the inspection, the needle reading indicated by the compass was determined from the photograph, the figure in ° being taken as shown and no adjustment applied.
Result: 7.5 °
